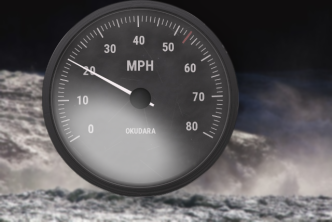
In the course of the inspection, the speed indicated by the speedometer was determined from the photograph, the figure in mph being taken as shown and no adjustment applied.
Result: 20 mph
